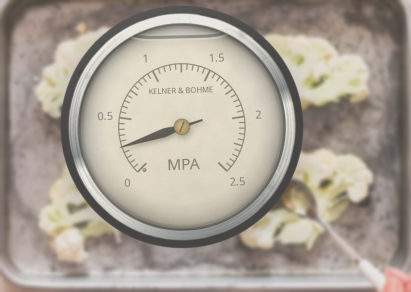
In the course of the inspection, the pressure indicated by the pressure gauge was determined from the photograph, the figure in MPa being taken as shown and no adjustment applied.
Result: 0.25 MPa
